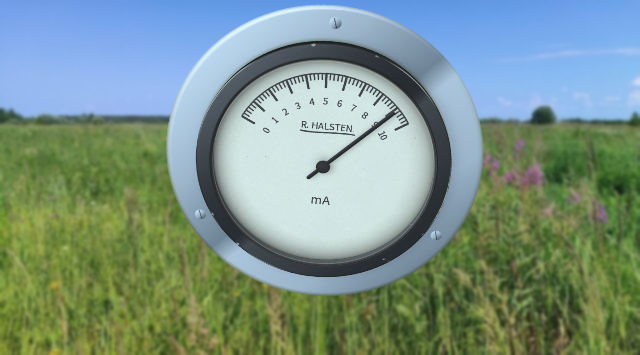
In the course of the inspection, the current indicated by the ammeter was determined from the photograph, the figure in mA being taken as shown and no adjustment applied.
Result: 9 mA
